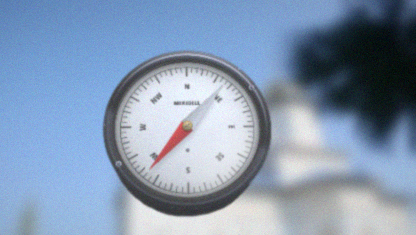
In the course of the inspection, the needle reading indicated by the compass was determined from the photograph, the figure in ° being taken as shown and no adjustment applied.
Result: 220 °
